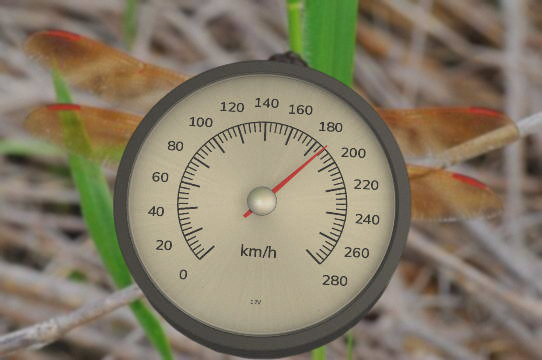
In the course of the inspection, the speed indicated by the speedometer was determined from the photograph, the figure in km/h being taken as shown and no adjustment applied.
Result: 188 km/h
